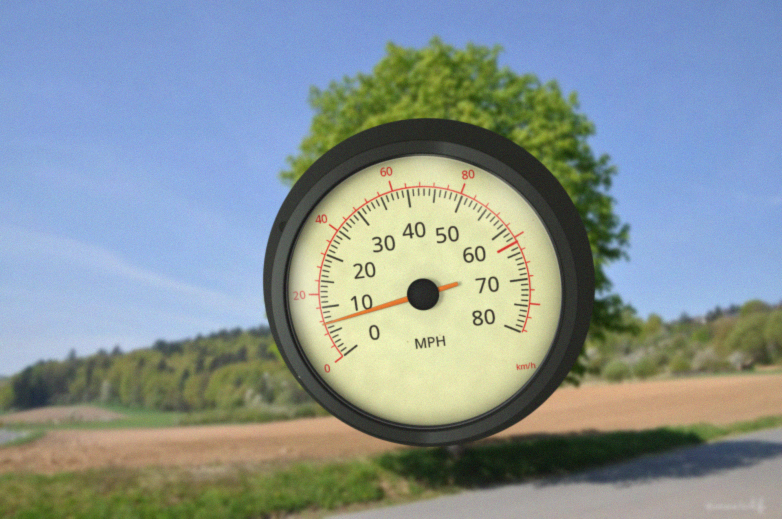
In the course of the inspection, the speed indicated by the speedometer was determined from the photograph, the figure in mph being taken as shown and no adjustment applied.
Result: 7 mph
